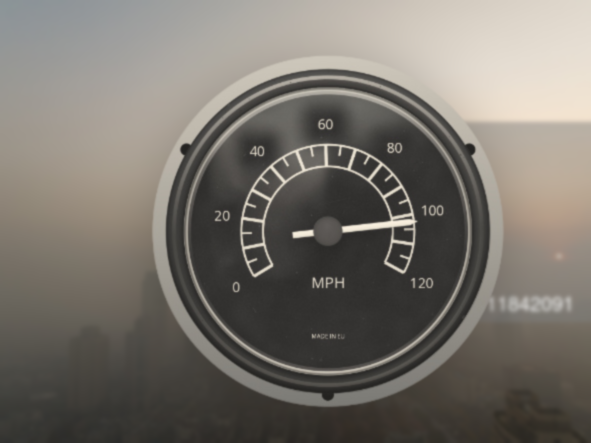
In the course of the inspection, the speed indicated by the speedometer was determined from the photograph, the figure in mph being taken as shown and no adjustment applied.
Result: 102.5 mph
